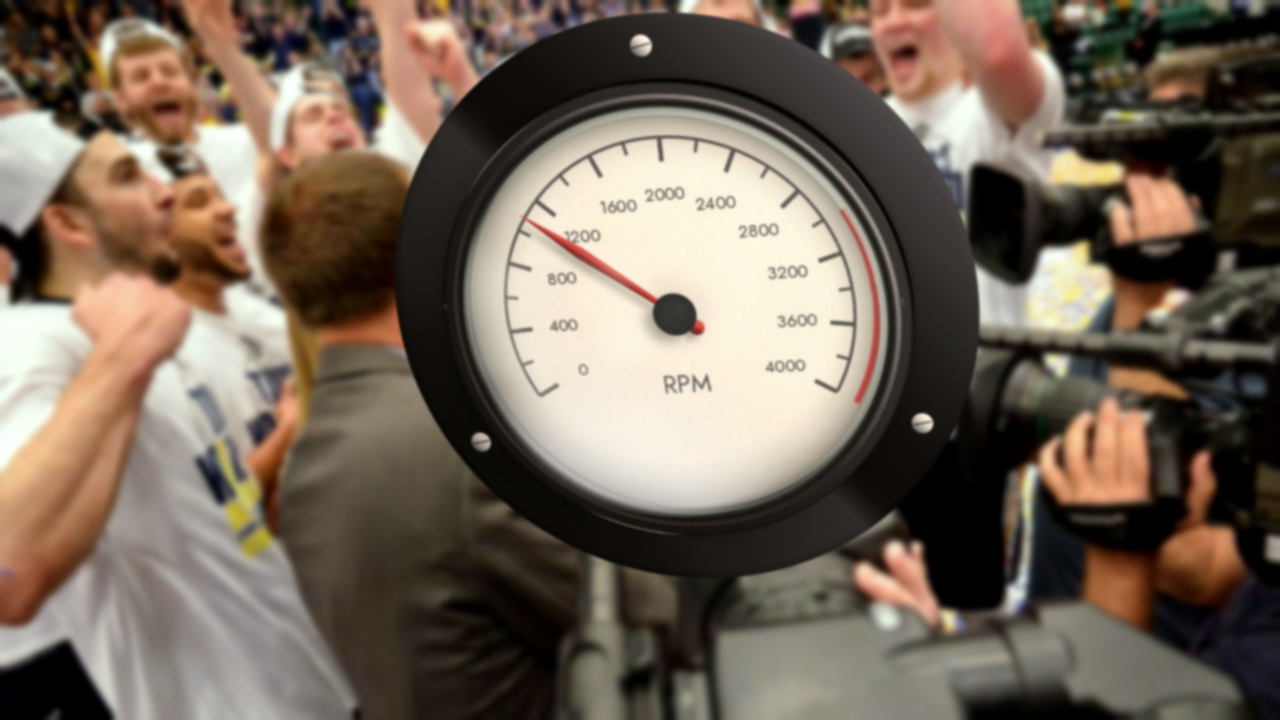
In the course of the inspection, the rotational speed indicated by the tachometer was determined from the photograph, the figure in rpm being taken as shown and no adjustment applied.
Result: 1100 rpm
